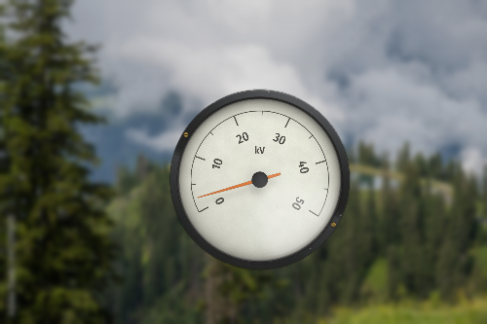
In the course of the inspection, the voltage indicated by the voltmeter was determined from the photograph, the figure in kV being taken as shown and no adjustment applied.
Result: 2.5 kV
